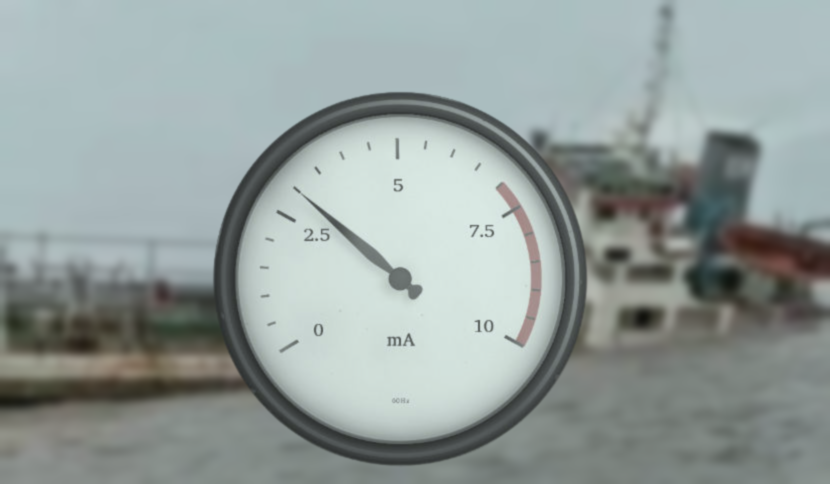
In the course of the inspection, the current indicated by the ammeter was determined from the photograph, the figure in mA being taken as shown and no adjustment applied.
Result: 3 mA
